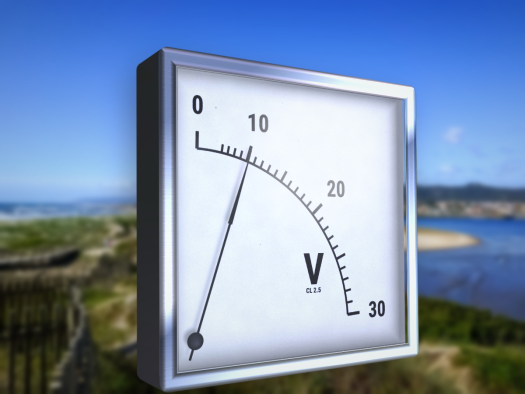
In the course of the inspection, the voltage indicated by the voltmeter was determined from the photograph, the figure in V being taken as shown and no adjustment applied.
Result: 10 V
